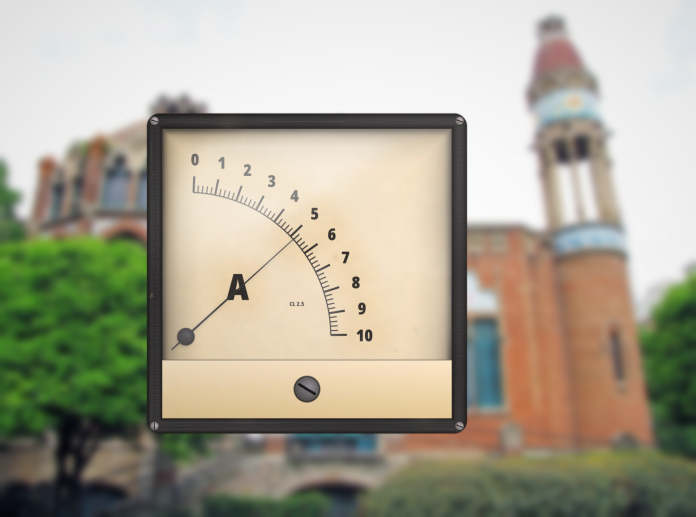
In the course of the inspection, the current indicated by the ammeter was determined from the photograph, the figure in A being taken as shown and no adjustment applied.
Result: 5.2 A
